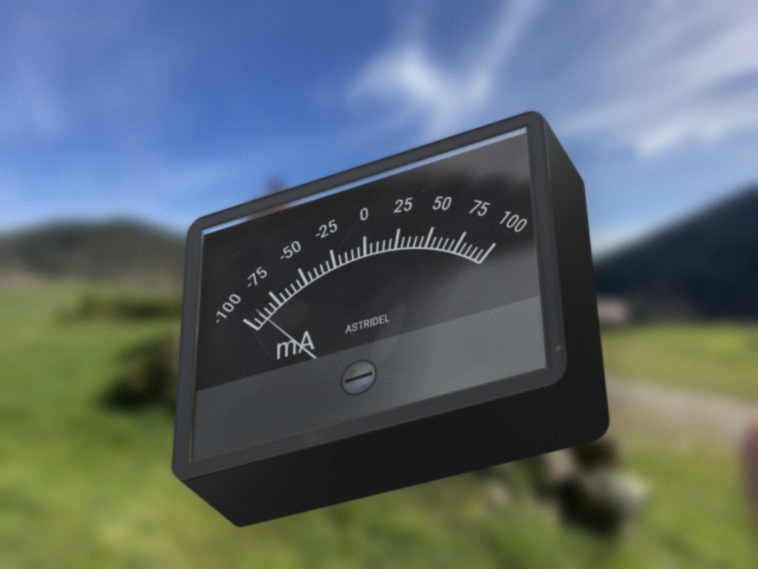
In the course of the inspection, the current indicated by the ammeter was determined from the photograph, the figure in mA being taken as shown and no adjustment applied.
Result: -90 mA
